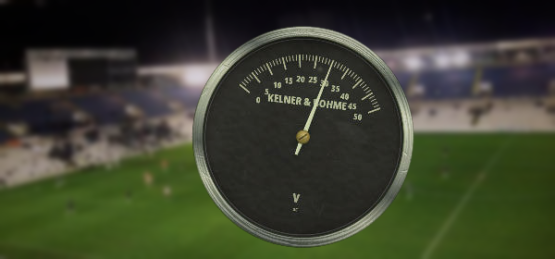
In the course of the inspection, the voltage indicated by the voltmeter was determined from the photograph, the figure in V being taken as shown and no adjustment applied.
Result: 30 V
